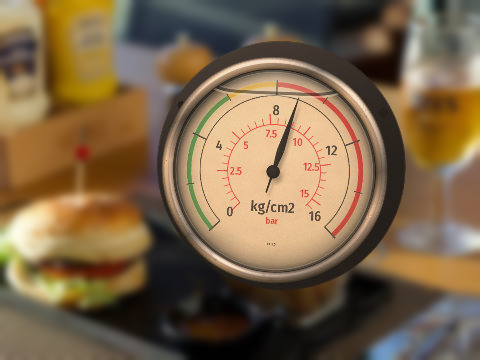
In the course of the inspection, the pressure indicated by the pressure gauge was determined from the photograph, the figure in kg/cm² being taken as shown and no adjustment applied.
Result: 9 kg/cm²
